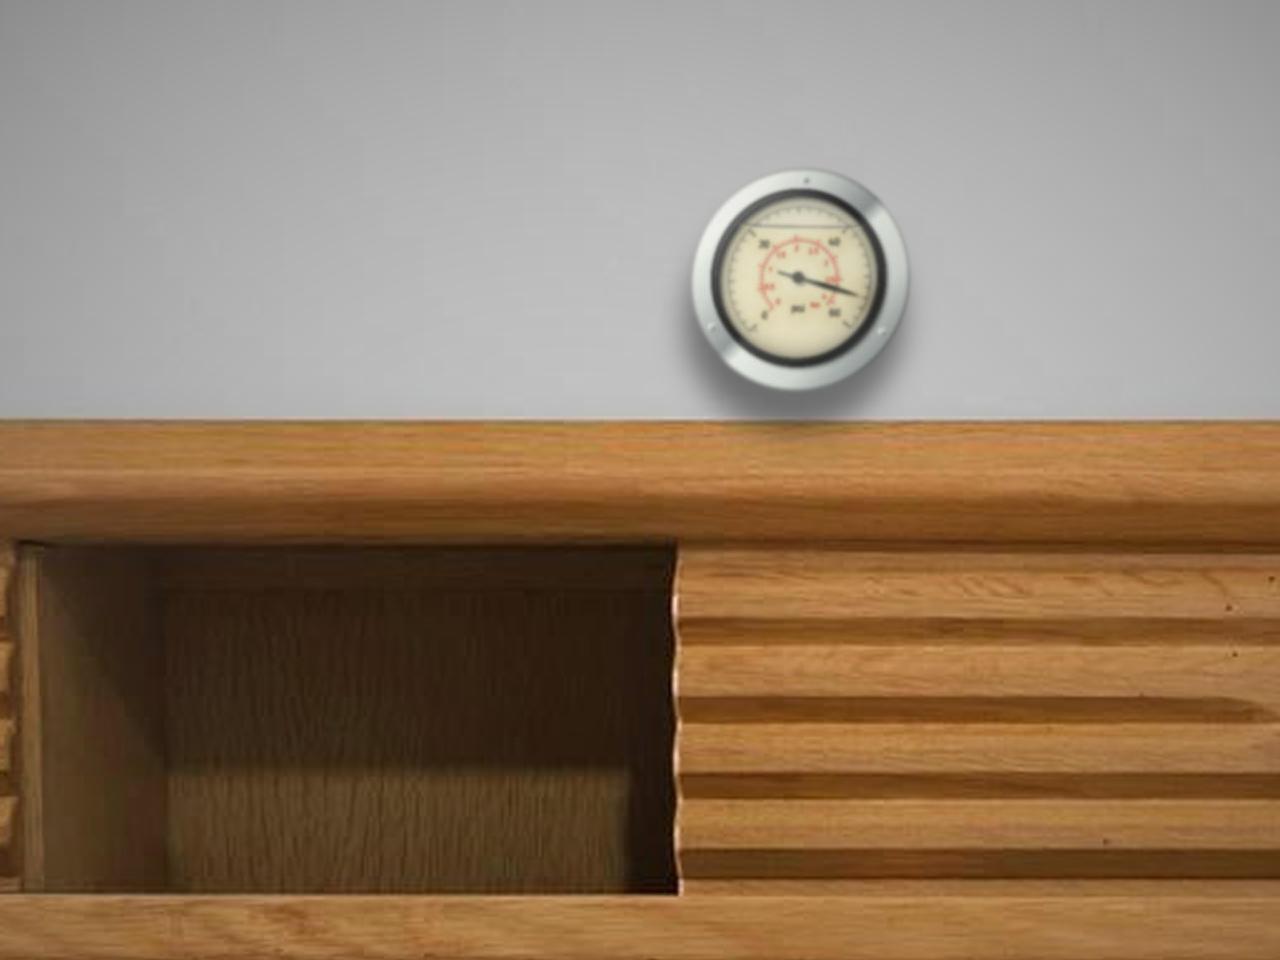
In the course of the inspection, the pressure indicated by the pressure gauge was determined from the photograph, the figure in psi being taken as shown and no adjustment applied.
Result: 54 psi
